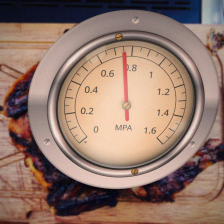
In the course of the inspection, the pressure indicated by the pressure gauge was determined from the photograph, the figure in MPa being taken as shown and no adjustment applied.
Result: 0.75 MPa
